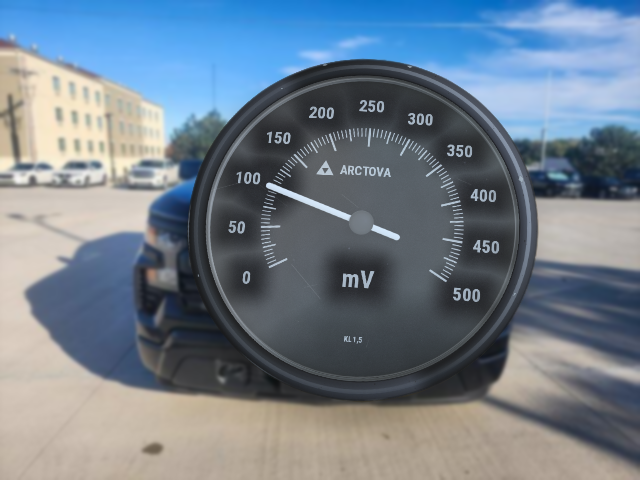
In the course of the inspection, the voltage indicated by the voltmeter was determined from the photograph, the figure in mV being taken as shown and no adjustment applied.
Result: 100 mV
